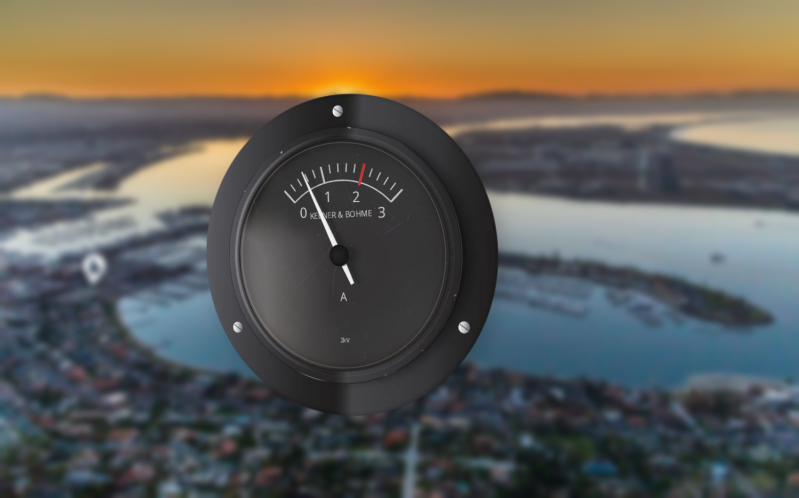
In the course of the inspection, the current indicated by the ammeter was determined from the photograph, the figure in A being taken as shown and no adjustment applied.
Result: 0.6 A
